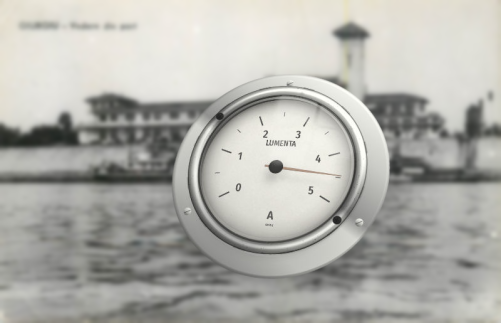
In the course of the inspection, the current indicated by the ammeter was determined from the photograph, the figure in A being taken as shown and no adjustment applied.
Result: 4.5 A
